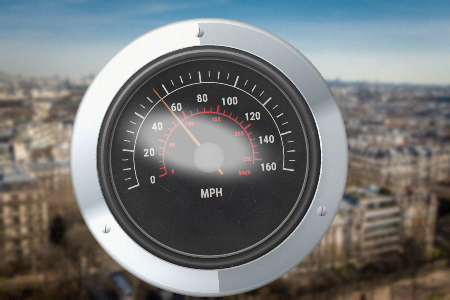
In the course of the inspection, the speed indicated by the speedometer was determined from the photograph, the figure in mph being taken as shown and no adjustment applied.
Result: 55 mph
